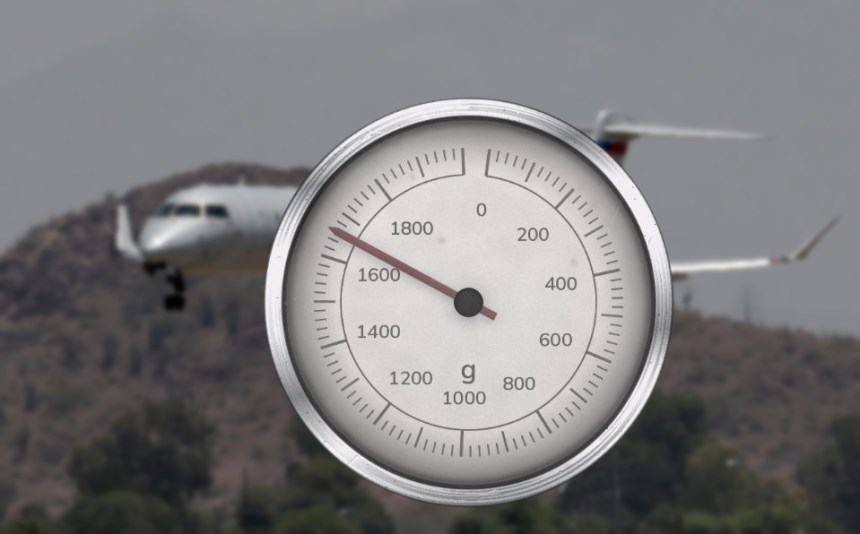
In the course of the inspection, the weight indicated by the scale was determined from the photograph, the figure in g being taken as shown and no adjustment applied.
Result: 1660 g
